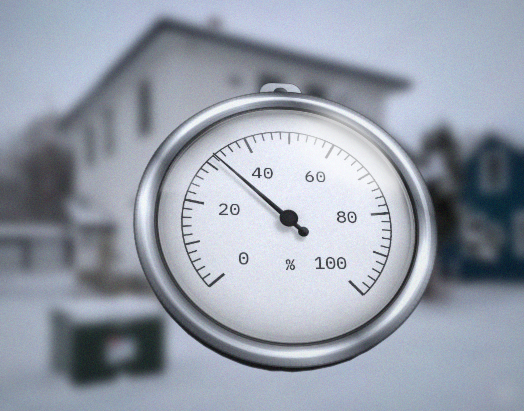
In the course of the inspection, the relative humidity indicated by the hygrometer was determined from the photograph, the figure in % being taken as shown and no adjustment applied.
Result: 32 %
